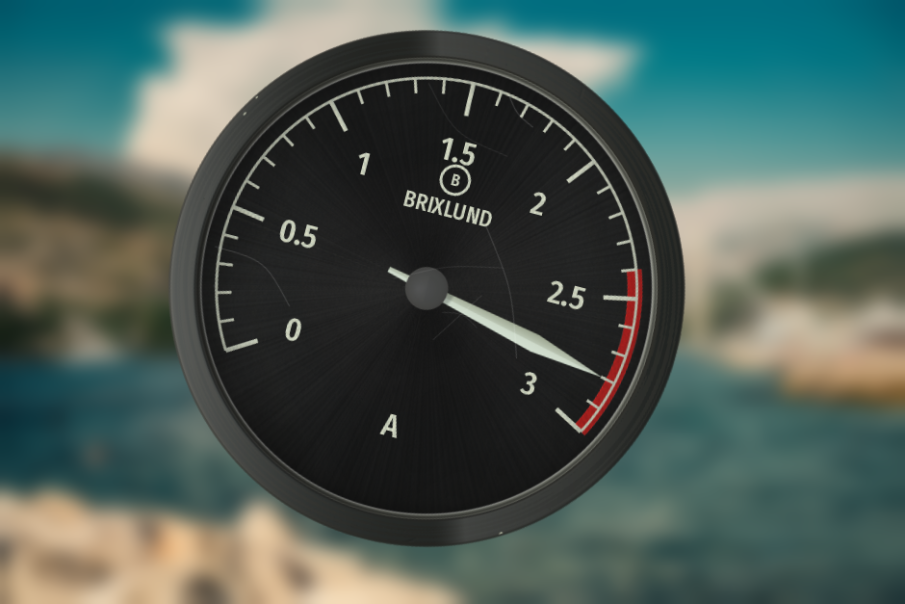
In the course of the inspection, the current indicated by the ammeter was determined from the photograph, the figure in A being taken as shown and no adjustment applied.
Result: 2.8 A
